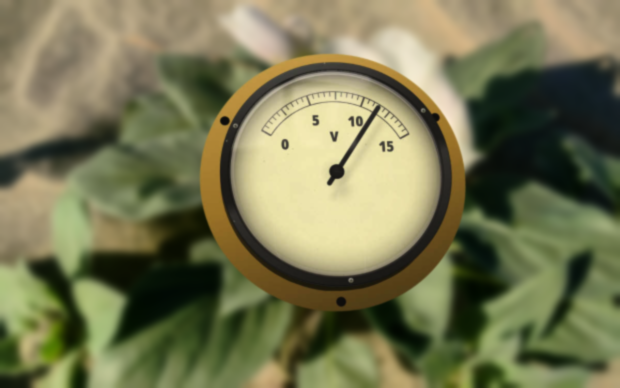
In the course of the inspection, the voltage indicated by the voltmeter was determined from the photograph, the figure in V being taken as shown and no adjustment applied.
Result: 11.5 V
